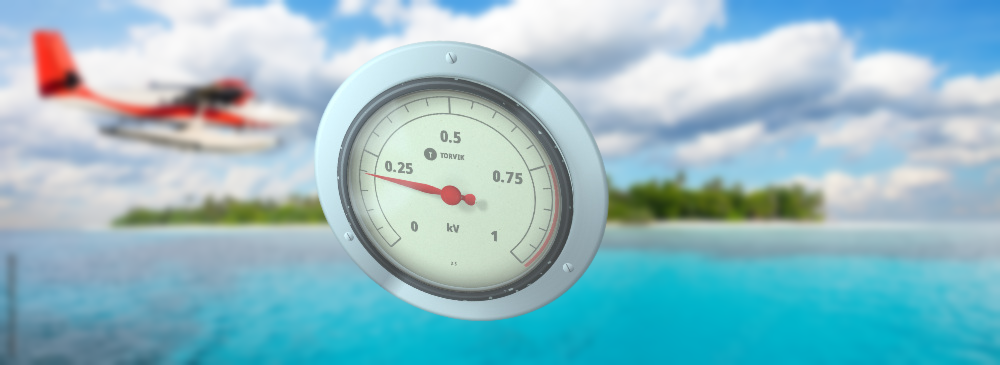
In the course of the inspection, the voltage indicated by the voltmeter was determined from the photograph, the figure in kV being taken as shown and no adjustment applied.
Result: 0.2 kV
